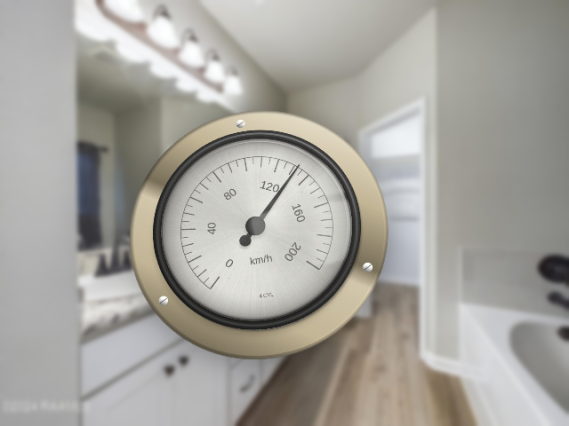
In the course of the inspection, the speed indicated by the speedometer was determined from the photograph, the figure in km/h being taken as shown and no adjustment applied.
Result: 132.5 km/h
